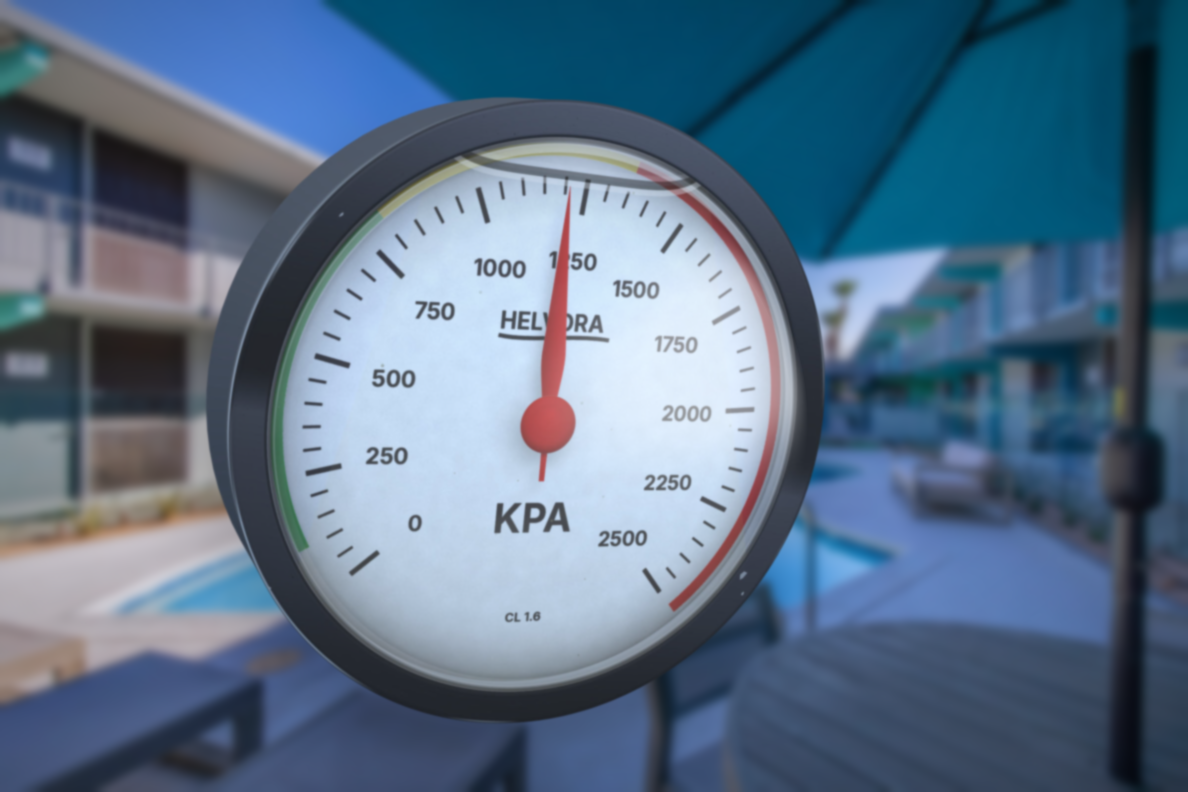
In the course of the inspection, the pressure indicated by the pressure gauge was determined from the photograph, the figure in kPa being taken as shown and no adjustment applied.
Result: 1200 kPa
